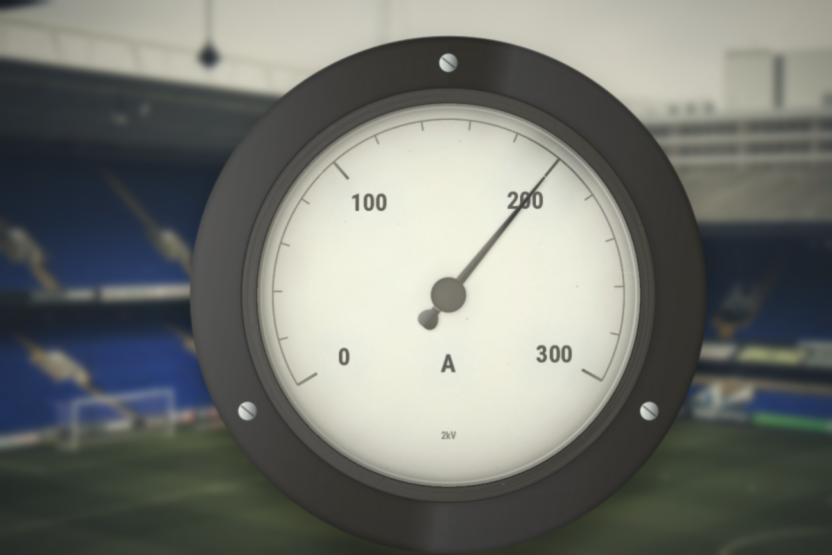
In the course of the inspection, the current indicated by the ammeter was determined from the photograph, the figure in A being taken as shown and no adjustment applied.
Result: 200 A
